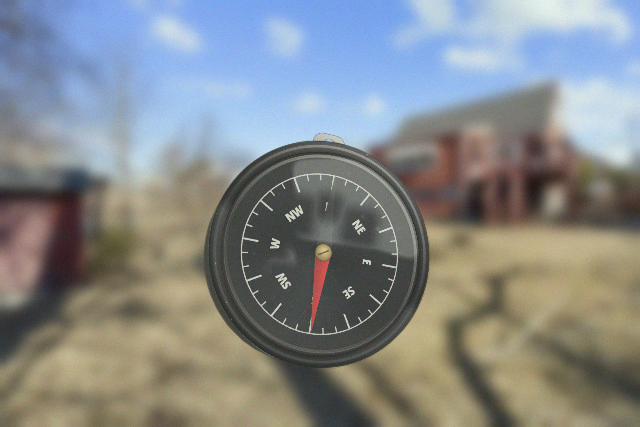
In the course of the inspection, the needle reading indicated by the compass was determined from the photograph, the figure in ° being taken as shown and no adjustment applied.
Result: 180 °
